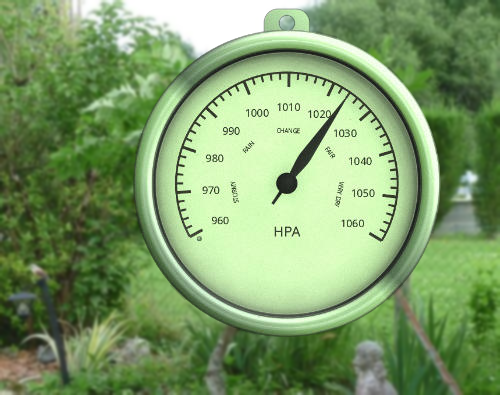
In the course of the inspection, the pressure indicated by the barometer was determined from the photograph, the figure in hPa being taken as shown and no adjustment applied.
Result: 1024 hPa
